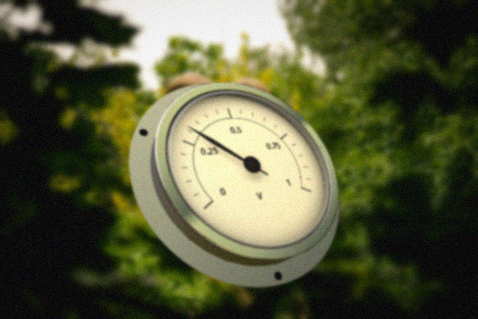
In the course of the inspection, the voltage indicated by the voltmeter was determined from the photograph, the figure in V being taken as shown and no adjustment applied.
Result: 0.3 V
